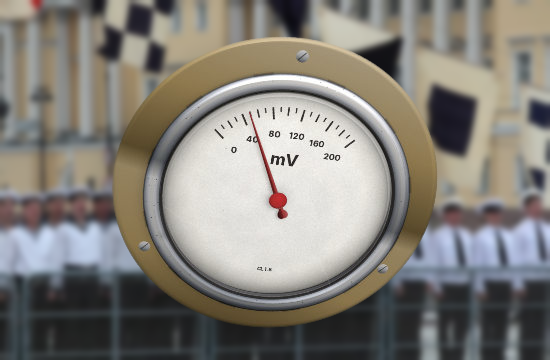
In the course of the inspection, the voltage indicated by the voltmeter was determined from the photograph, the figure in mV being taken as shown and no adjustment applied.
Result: 50 mV
